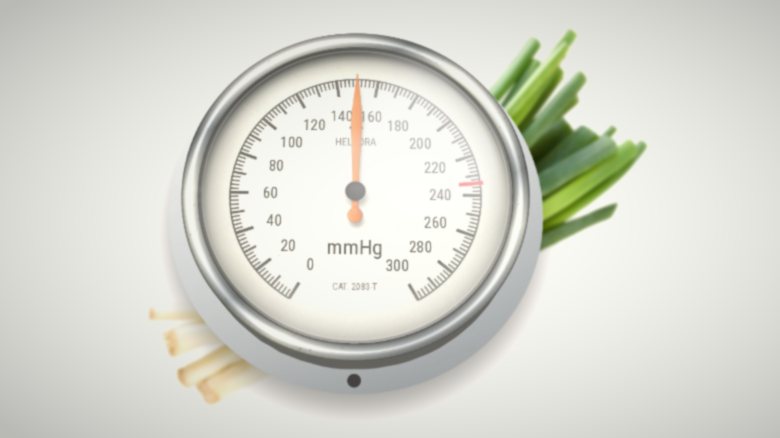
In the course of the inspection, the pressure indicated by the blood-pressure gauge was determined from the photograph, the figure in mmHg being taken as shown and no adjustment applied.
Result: 150 mmHg
